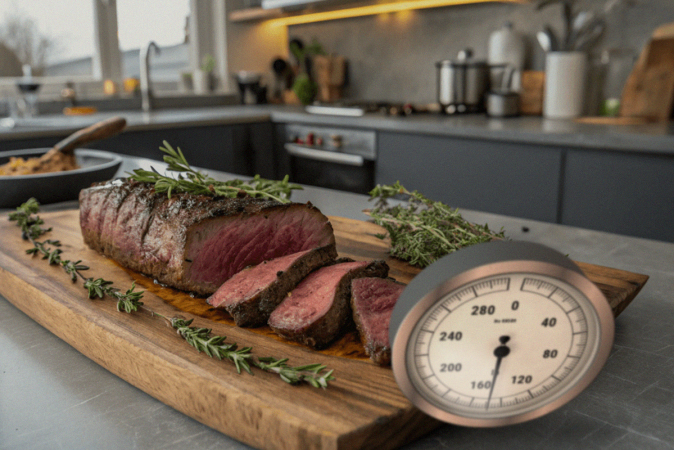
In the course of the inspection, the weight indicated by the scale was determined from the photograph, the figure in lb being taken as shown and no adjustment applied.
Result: 150 lb
